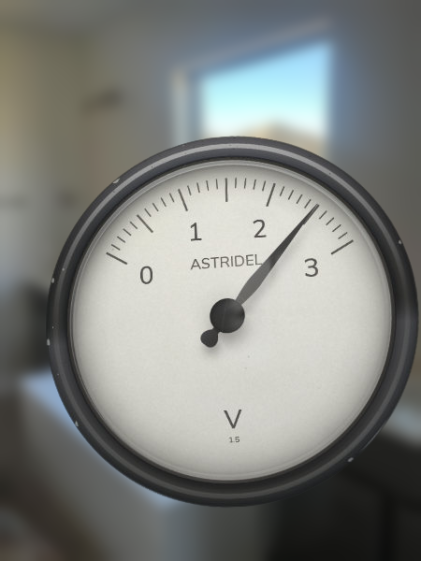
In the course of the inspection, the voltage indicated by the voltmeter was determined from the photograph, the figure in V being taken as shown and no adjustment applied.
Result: 2.5 V
